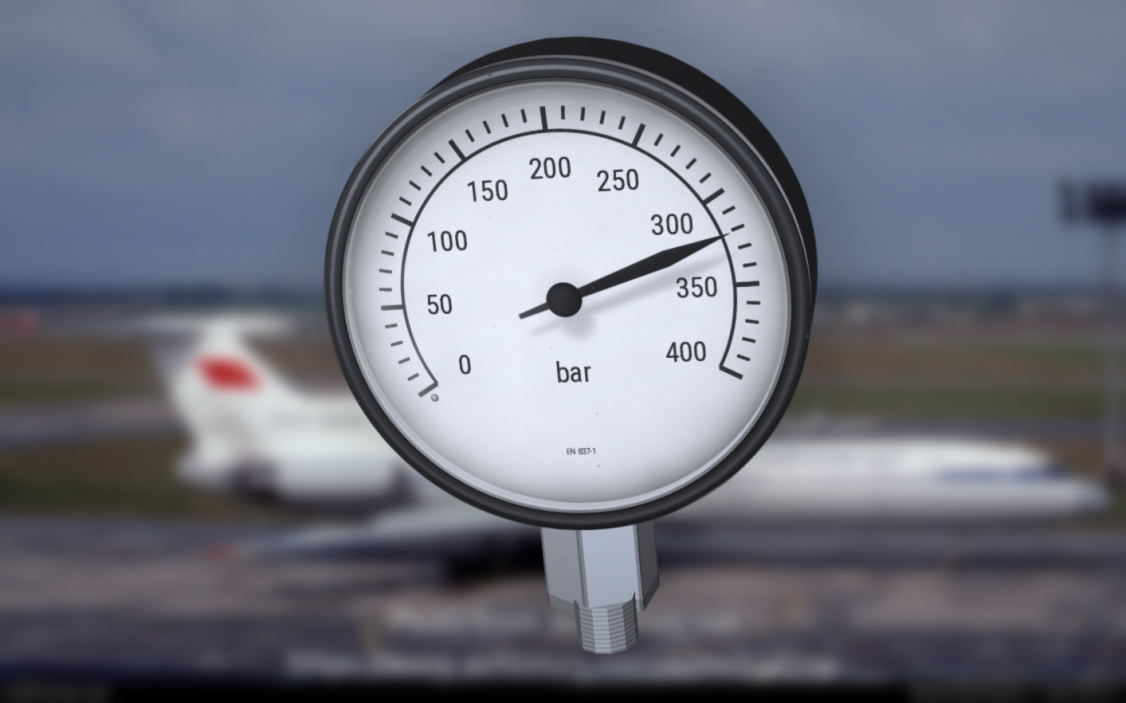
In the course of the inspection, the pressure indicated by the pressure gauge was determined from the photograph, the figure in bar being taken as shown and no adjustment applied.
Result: 320 bar
